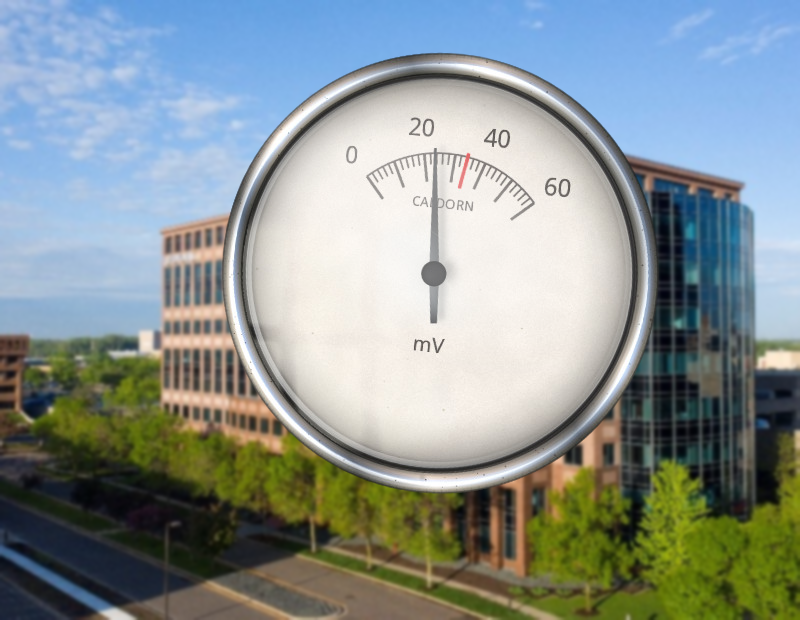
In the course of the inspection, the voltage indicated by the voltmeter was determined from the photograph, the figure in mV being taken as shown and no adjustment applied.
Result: 24 mV
